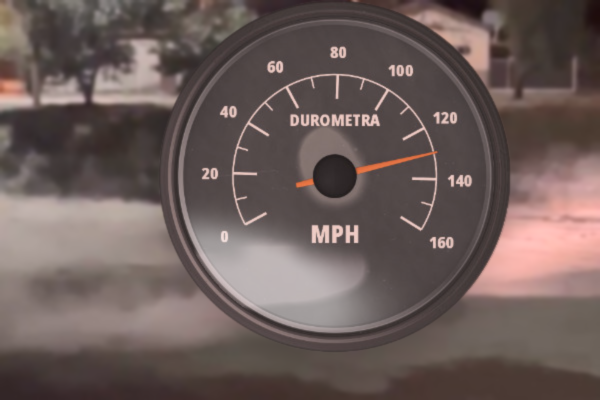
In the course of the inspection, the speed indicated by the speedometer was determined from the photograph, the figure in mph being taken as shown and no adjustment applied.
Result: 130 mph
